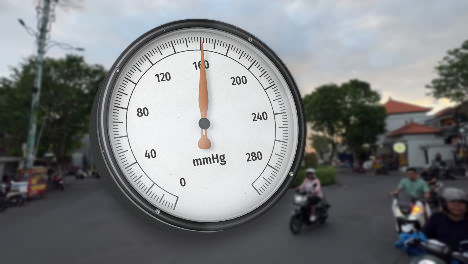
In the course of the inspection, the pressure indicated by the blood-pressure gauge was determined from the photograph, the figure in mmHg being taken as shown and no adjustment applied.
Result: 160 mmHg
